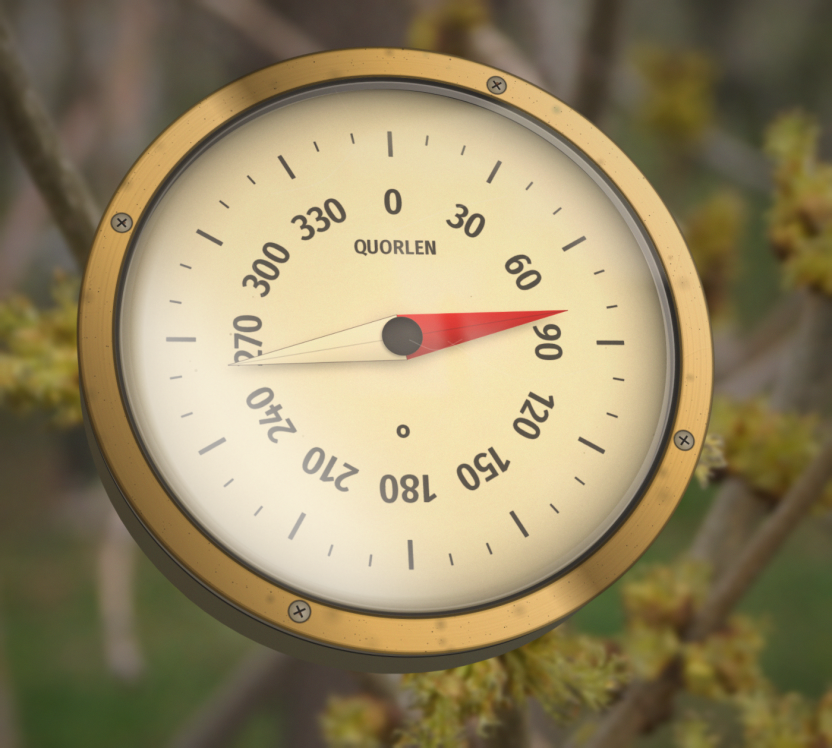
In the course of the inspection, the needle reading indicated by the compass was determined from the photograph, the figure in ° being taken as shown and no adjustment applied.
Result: 80 °
